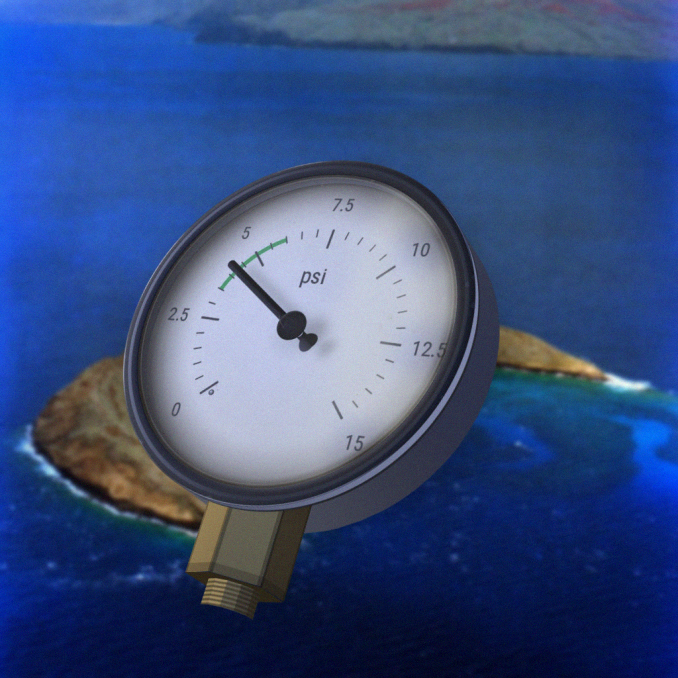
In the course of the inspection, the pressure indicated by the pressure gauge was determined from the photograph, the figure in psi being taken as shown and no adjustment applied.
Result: 4.25 psi
